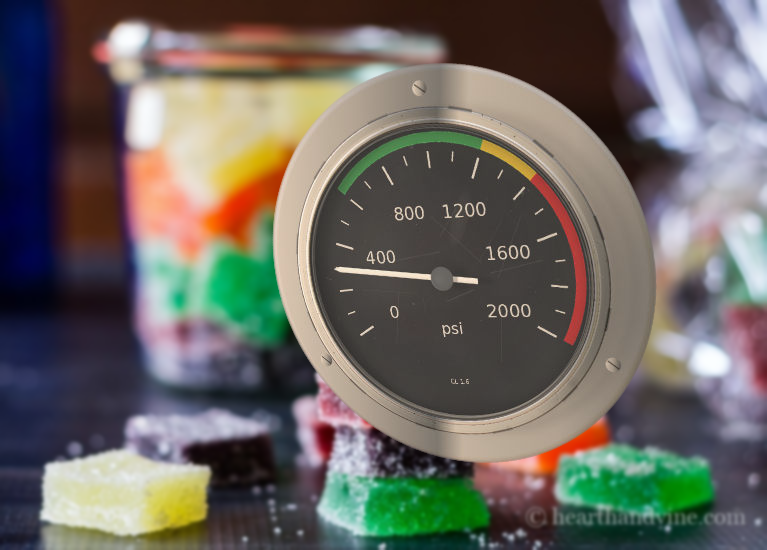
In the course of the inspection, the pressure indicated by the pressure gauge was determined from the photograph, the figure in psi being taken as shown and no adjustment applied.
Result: 300 psi
